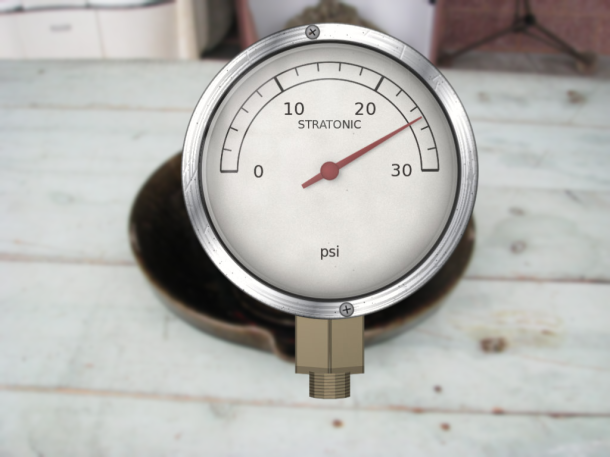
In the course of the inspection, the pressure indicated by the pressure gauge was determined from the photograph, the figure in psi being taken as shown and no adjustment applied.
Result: 25 psi
